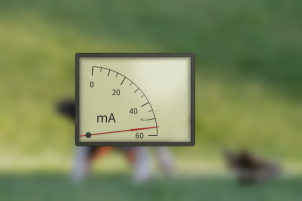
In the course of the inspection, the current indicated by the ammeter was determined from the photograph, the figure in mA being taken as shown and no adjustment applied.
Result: 55 mA
